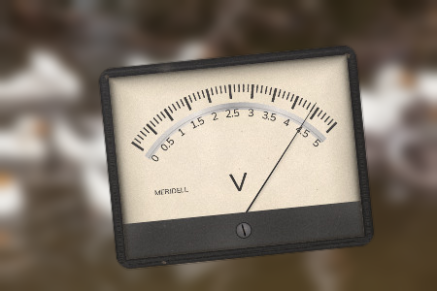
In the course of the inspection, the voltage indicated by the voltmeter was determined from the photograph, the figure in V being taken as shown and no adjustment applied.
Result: 4.4 V
